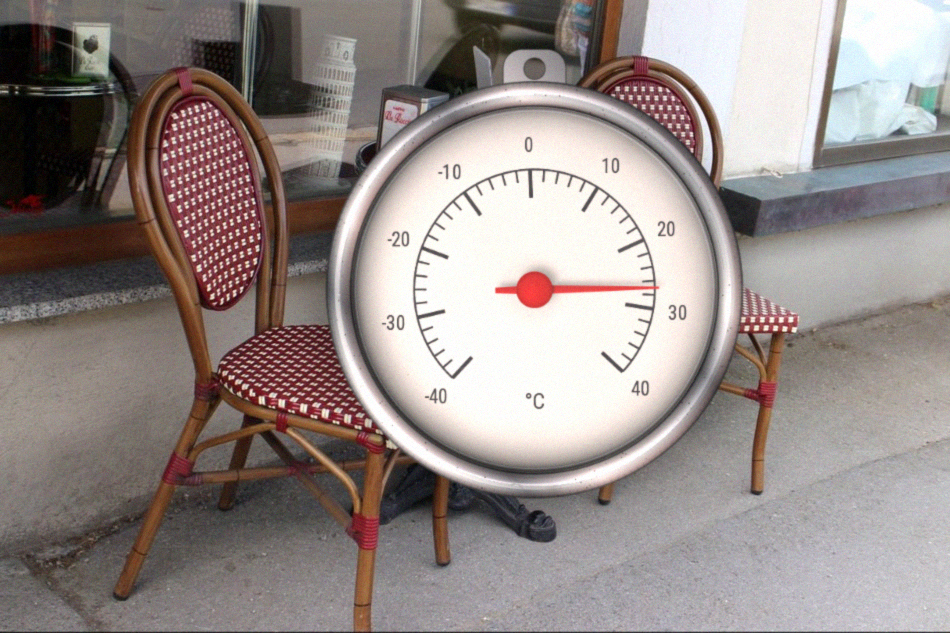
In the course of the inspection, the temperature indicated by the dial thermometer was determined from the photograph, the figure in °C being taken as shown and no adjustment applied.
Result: 27 °C
